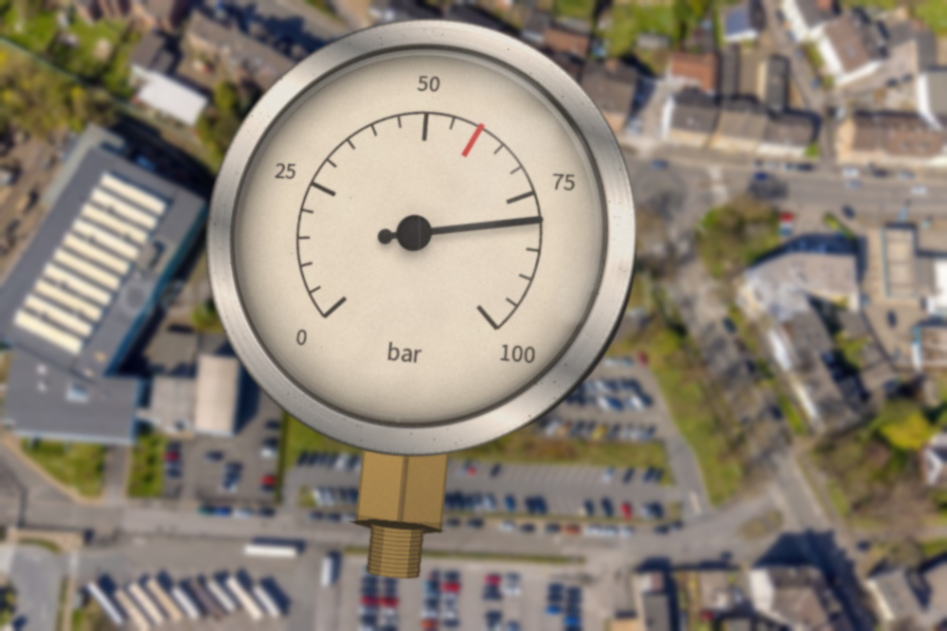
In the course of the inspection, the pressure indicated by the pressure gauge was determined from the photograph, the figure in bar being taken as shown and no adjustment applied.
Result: 80 bar
